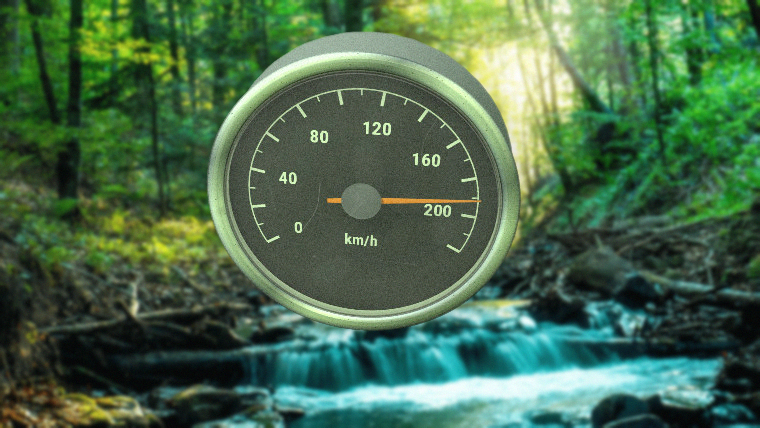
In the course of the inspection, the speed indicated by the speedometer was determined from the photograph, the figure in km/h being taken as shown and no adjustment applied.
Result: 190 km/h
